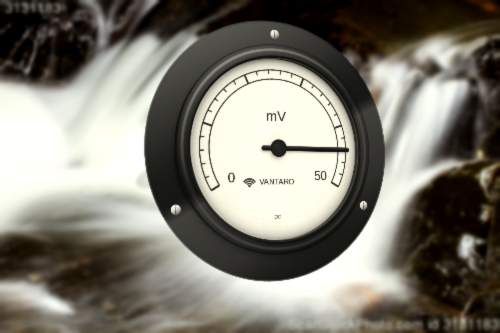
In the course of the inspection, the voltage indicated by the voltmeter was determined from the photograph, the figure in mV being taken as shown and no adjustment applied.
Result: 44 mV
